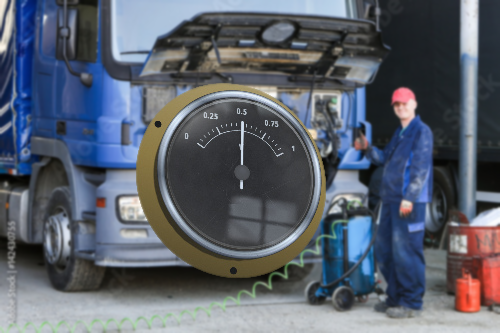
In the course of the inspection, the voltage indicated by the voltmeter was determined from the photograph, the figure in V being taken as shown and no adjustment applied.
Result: 0.5 V
